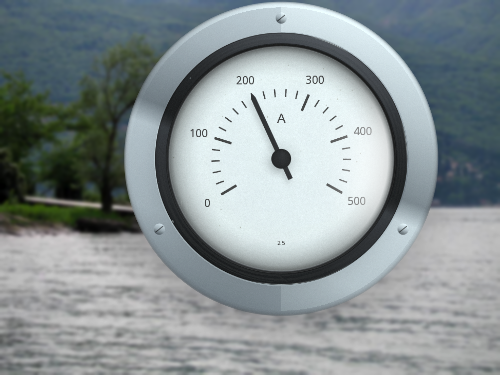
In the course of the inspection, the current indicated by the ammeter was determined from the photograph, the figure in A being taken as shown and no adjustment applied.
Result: 200 A
